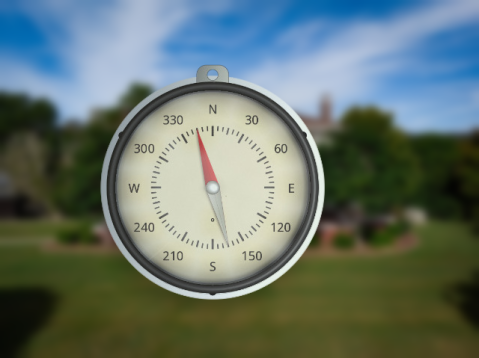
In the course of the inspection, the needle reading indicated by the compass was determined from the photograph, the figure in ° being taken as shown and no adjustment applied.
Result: 345 °
